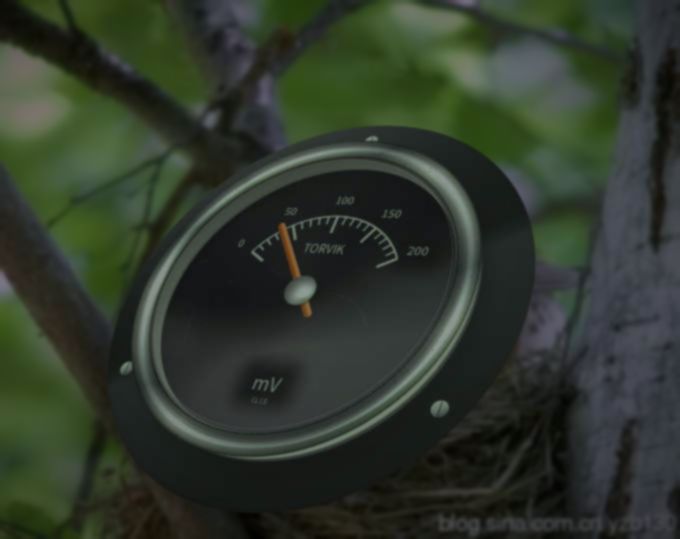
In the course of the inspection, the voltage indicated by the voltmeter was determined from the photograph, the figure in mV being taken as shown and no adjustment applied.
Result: 40 mV
